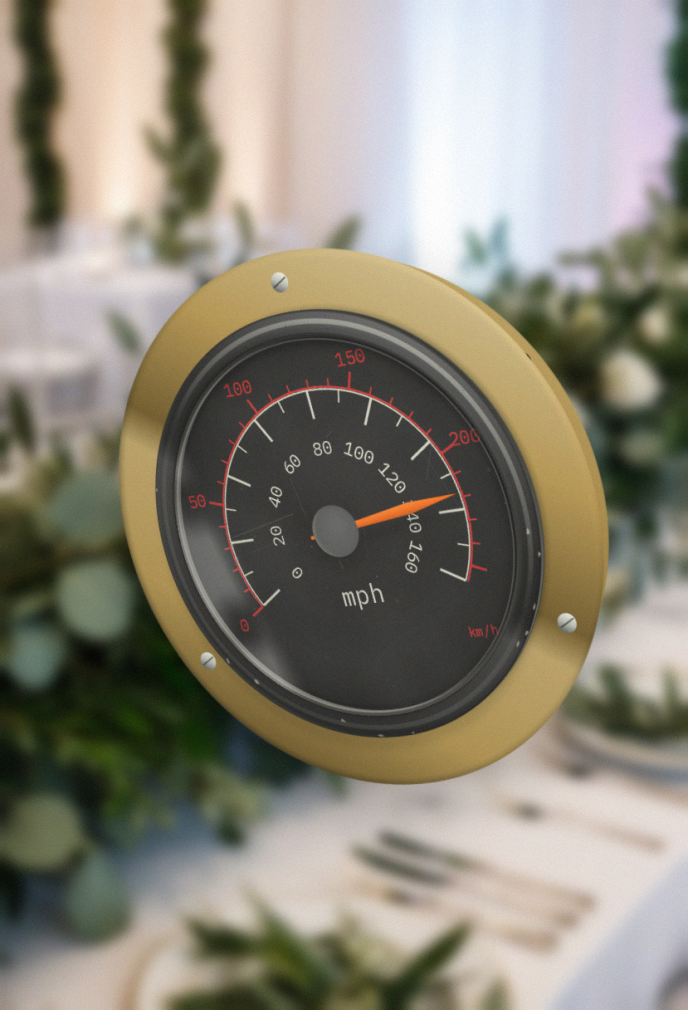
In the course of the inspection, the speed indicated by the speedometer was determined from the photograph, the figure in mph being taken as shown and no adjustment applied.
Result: 135 mph
